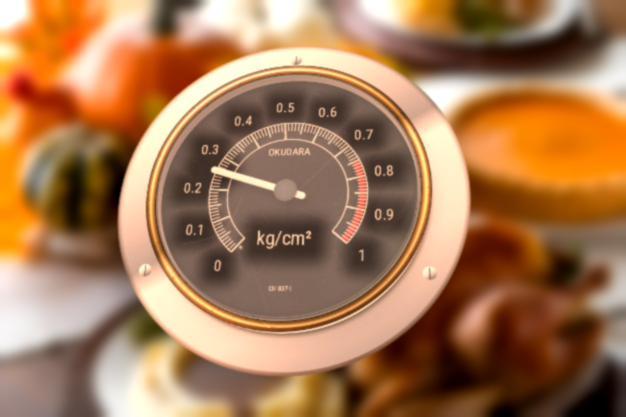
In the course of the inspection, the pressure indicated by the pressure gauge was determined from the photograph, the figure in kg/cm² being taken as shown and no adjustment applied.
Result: 0.25 kg/cm²
